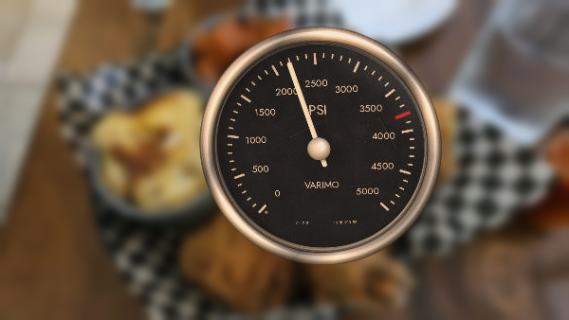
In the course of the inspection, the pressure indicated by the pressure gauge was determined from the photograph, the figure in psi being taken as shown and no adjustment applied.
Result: 2200 psi
